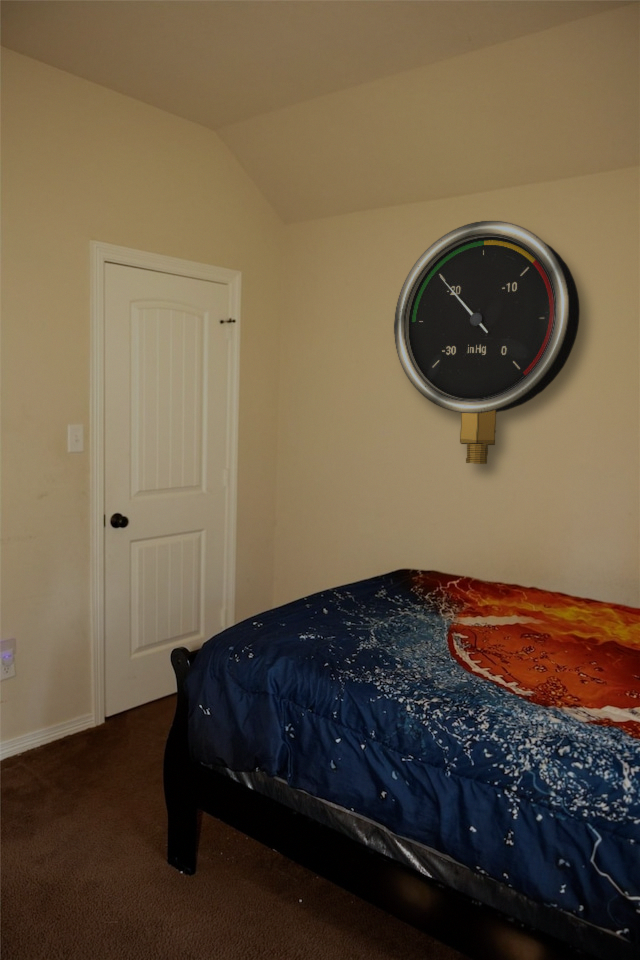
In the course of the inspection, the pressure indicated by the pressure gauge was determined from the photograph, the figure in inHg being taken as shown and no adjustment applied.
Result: -20 inHg
